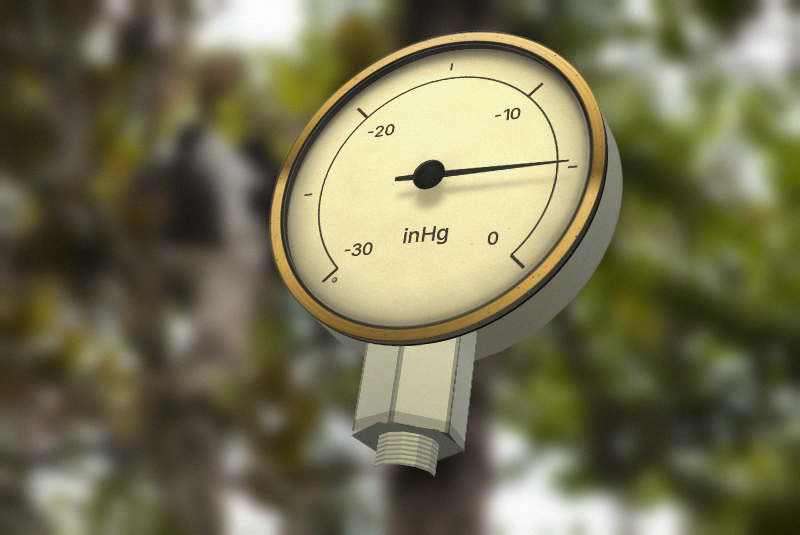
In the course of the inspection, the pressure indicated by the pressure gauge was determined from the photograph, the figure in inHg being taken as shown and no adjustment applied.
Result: -5 inHg
